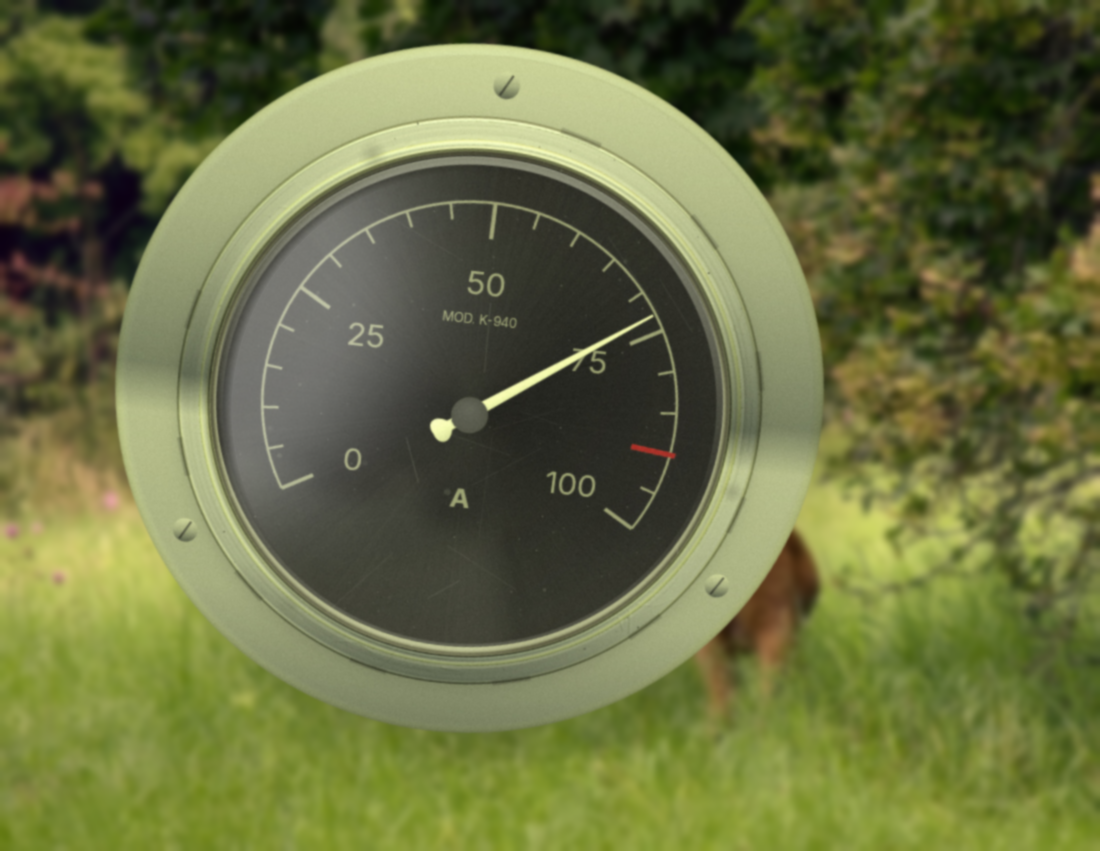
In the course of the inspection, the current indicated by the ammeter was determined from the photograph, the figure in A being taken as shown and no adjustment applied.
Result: 72.5 A
